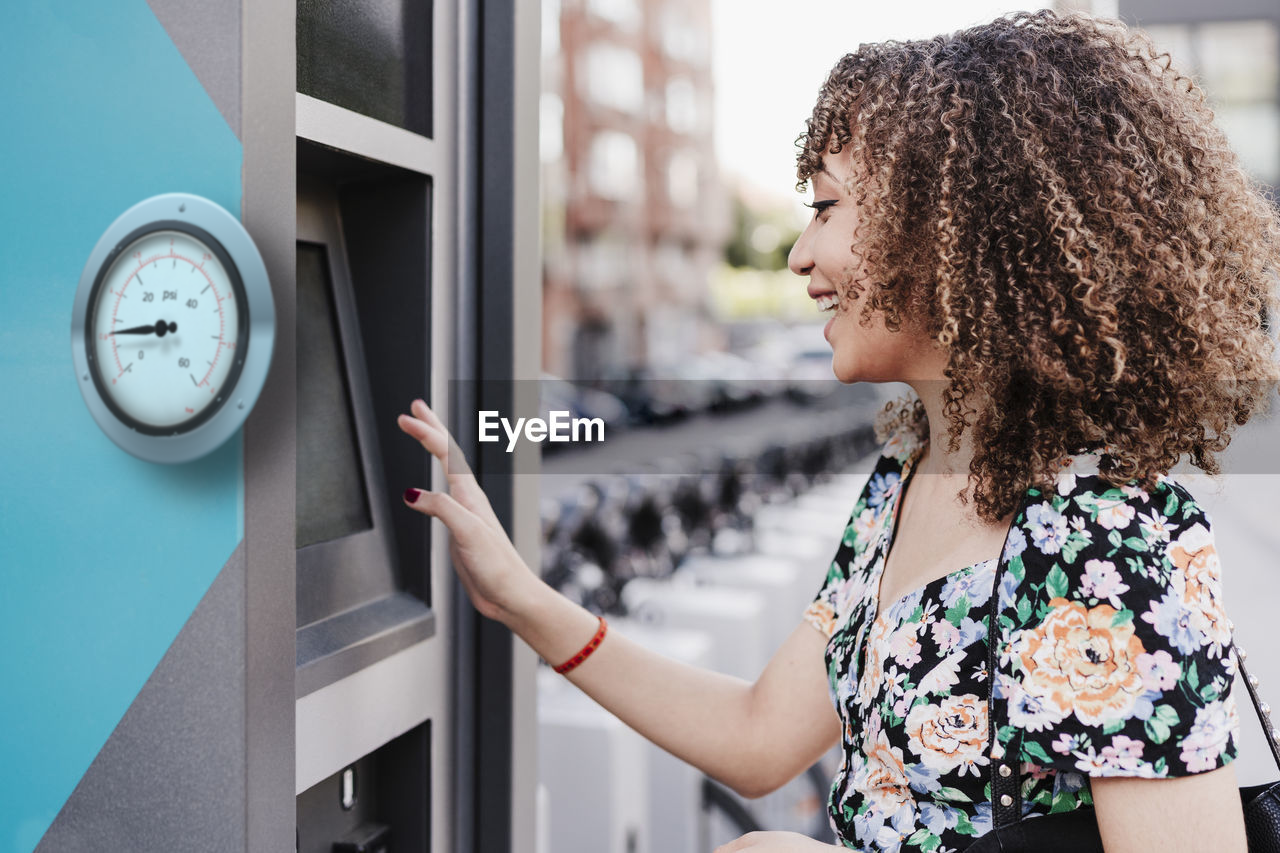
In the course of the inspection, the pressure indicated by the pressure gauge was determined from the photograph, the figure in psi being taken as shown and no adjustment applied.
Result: 7.5 psi
